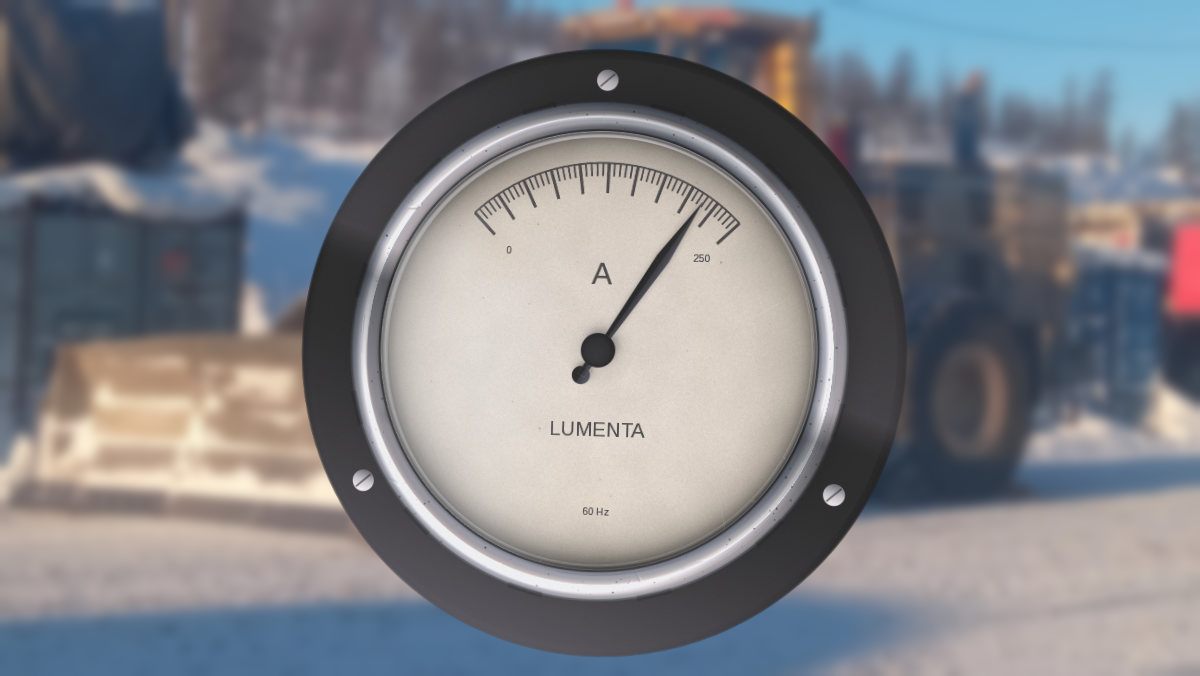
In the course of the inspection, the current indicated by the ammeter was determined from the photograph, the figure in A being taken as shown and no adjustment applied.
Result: 215 A
